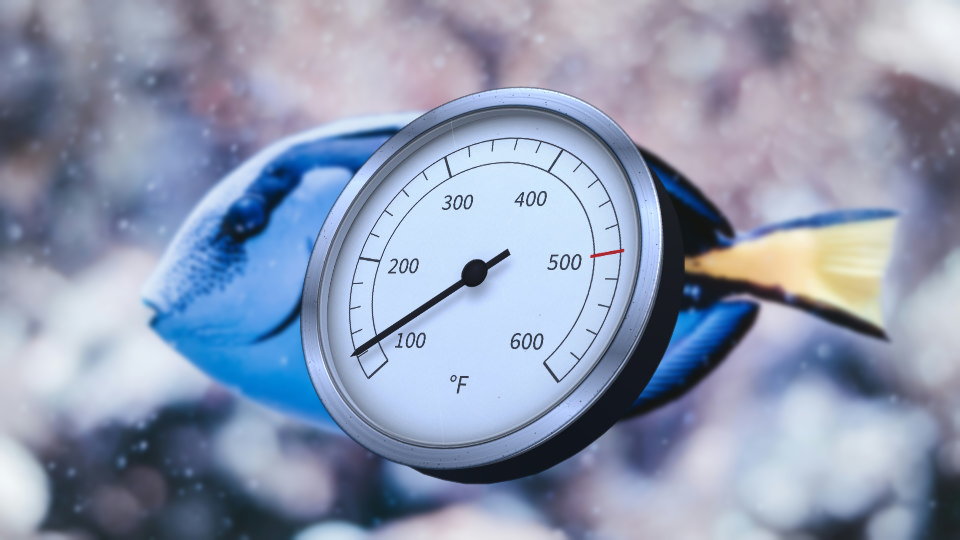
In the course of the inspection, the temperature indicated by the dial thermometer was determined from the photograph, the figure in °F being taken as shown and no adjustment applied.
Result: 120 °F
